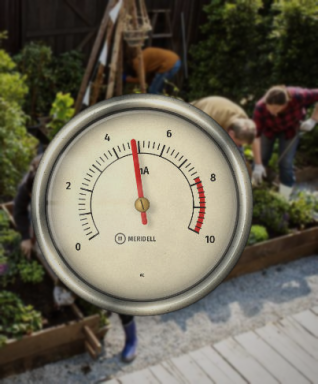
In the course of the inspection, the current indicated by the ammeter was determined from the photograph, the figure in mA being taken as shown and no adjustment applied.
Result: 4.8 mA
